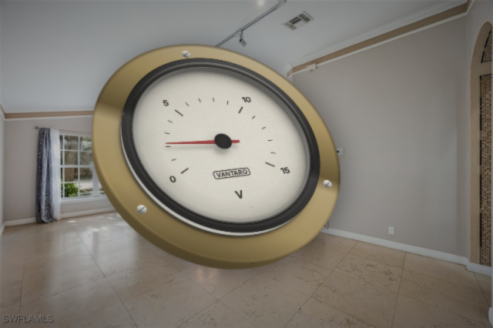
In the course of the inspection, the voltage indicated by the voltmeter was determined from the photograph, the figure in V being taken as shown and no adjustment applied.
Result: 2 V
